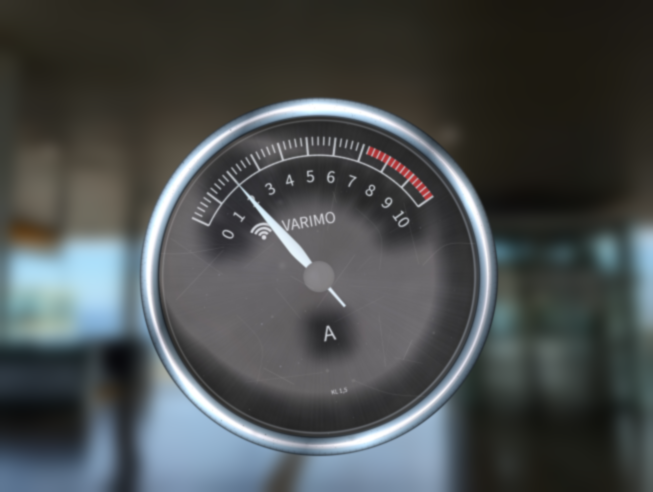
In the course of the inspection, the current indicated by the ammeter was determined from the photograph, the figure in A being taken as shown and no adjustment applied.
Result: 2 A
